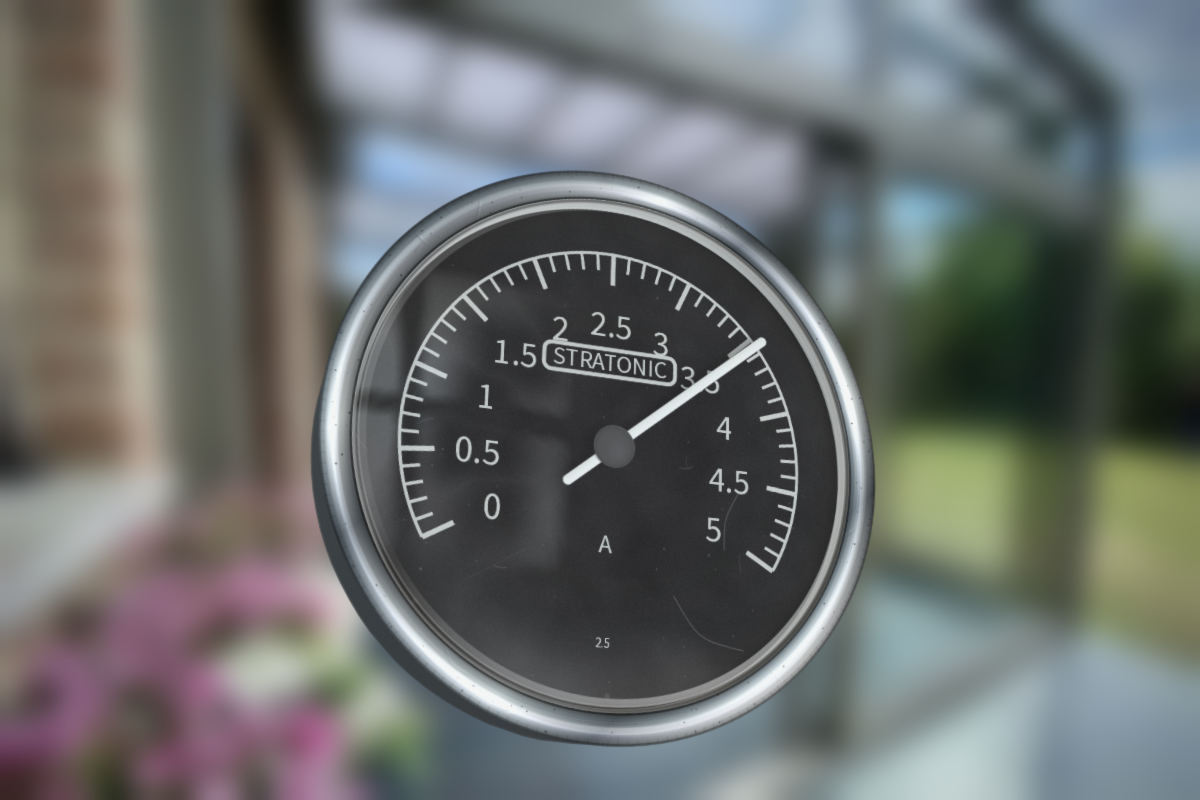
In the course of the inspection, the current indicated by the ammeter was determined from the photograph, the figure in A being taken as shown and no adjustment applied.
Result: 3.55 A
